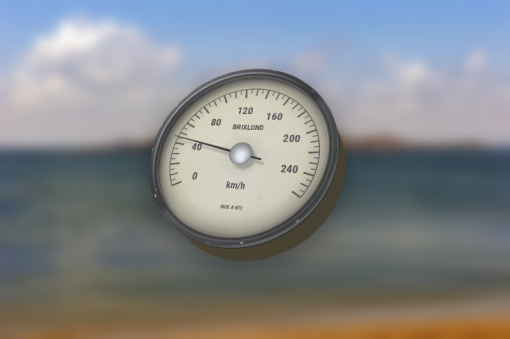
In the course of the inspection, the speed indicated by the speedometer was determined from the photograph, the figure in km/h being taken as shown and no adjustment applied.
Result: 45 km/h
